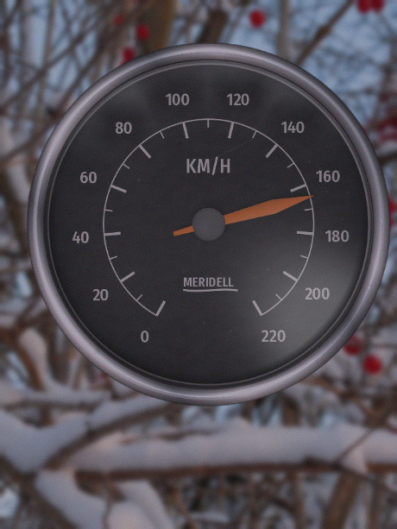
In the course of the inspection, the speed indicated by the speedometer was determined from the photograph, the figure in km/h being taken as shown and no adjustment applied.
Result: 165 km/h
